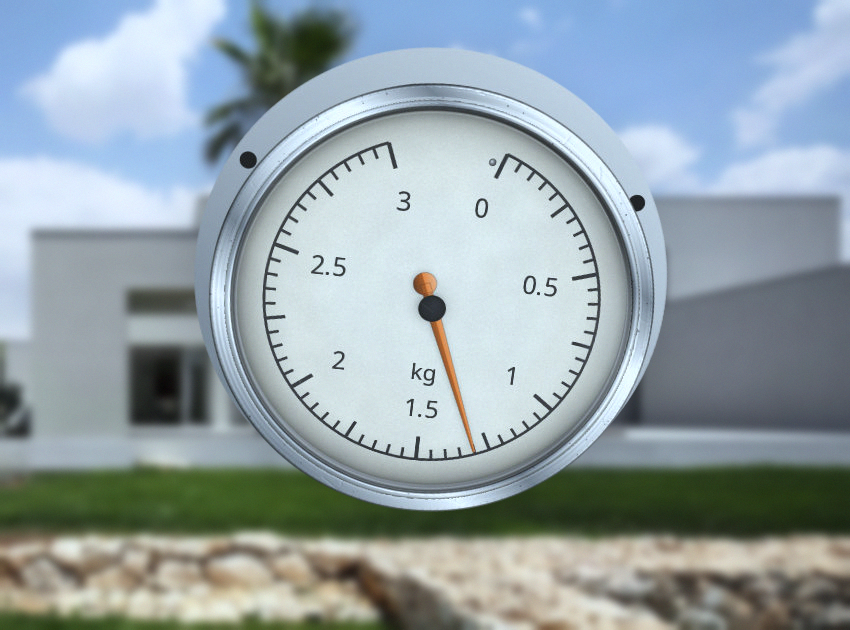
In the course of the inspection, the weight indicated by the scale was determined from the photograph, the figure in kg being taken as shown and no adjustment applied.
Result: 1.3 kg
